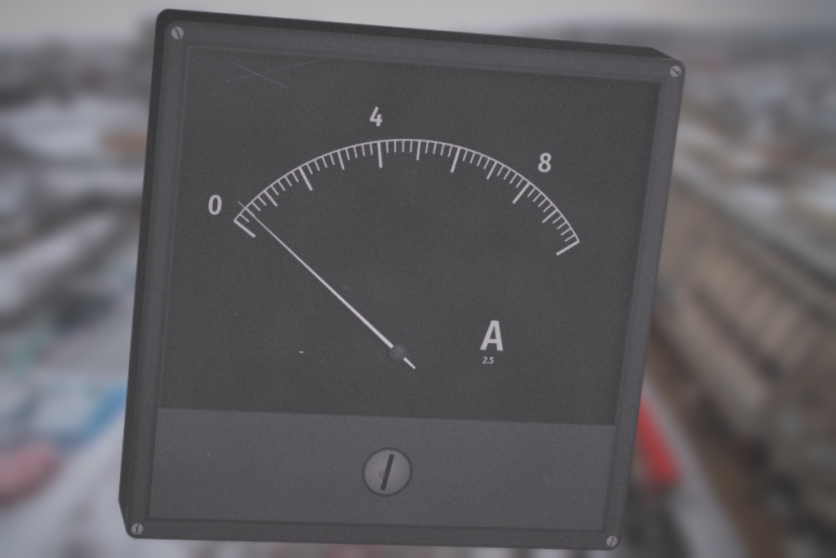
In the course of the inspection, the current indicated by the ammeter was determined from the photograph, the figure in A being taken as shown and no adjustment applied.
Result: 0.4 A
